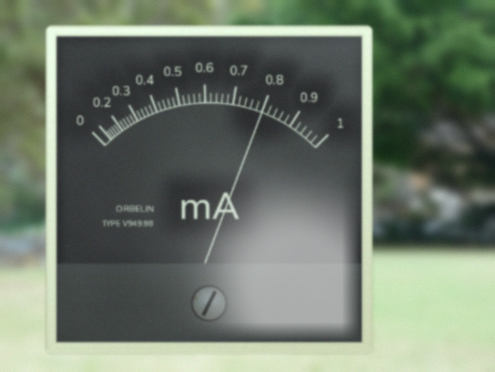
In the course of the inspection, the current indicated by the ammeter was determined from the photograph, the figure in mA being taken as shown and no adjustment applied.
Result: 0.8 mA
